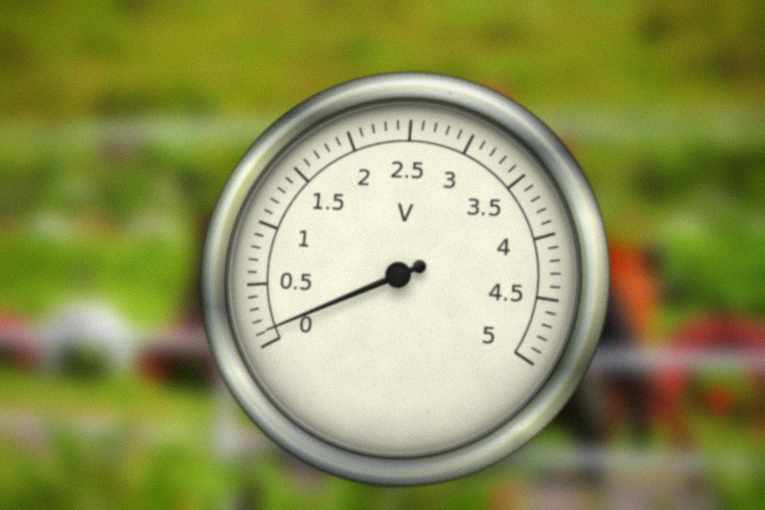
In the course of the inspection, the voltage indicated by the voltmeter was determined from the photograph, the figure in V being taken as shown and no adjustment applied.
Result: 0.1 V
